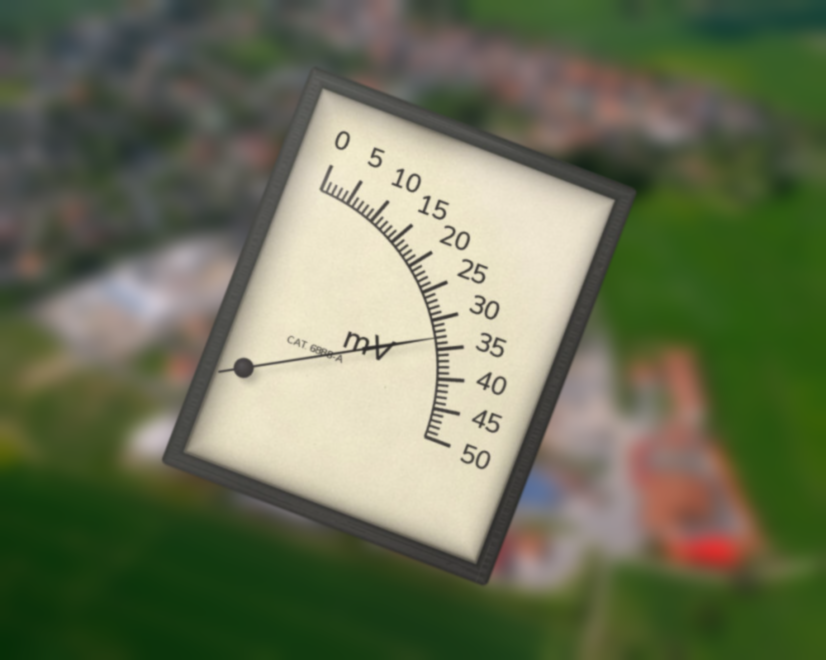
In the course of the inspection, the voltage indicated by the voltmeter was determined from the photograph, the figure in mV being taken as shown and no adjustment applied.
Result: 33 mV
